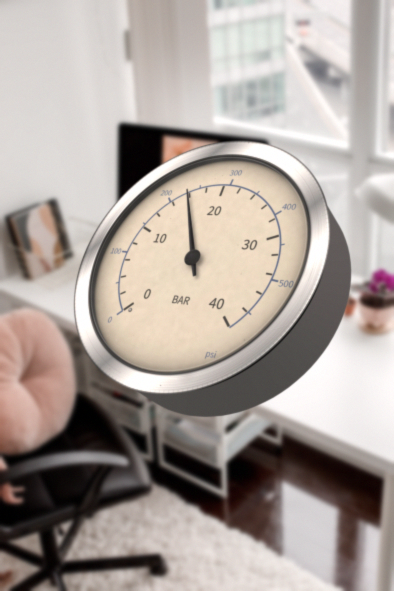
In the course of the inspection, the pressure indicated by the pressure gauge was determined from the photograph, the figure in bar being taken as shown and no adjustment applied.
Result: 16 bar
